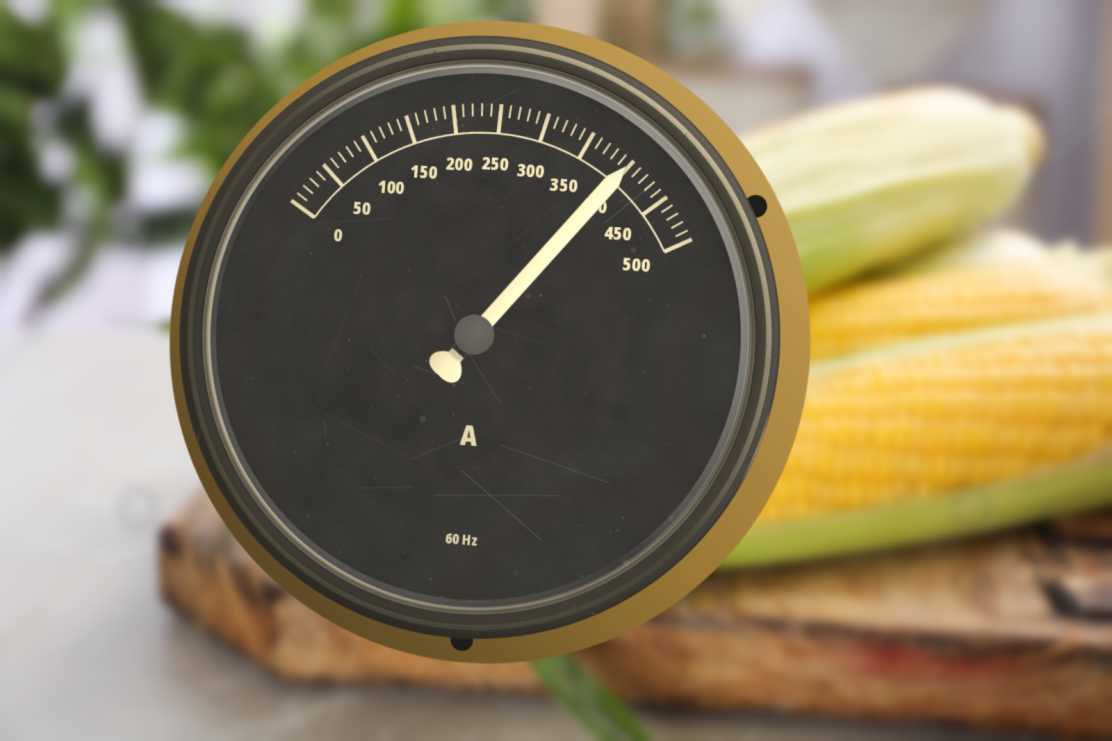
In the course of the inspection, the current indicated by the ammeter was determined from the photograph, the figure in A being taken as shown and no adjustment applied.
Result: 400 A
